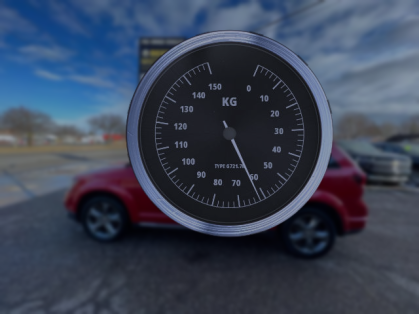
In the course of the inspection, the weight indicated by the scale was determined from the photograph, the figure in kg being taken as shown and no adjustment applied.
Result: 62 kg
